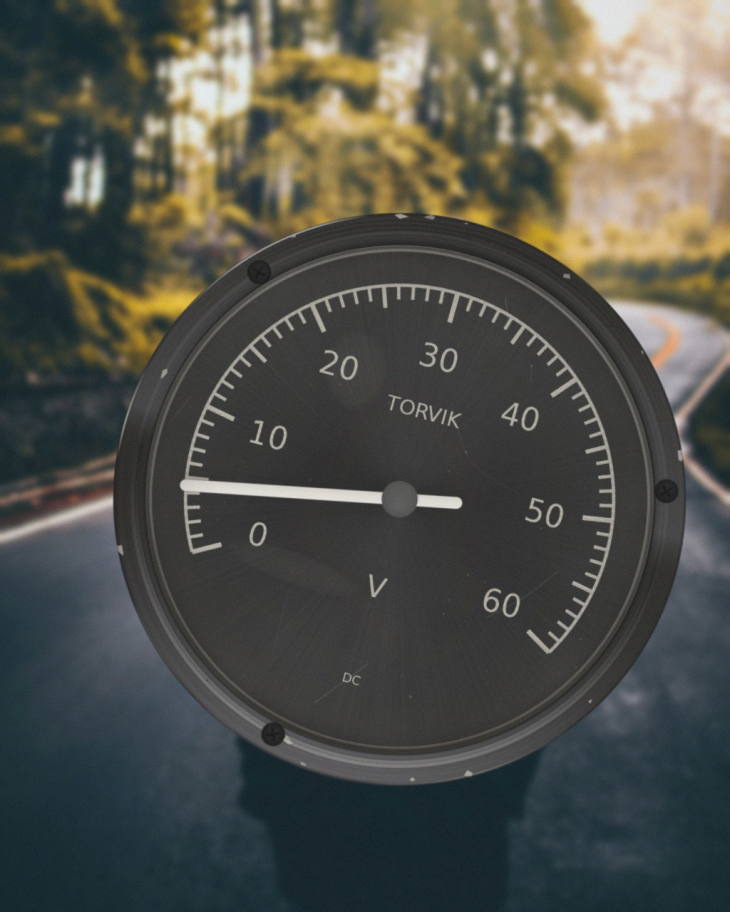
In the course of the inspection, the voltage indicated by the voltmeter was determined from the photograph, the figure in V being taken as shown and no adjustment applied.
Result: 4.5 V
